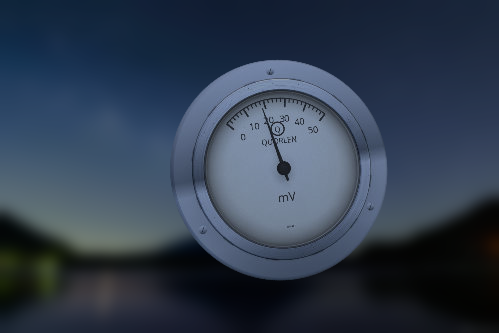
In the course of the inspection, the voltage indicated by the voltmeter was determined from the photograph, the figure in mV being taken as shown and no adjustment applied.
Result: 18 mV
